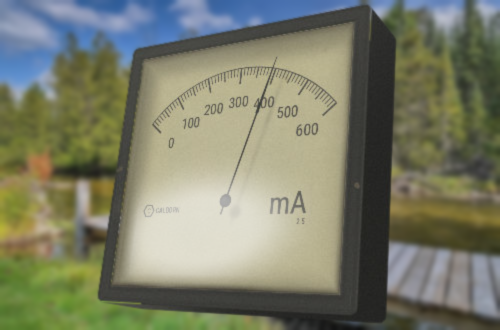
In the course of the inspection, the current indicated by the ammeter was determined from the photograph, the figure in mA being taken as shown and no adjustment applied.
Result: 400 mA
